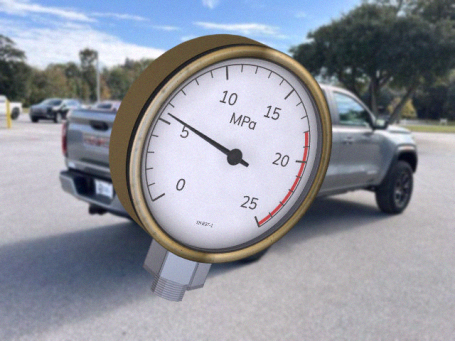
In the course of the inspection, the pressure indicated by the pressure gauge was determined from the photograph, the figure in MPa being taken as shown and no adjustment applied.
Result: 5.5 MPa
